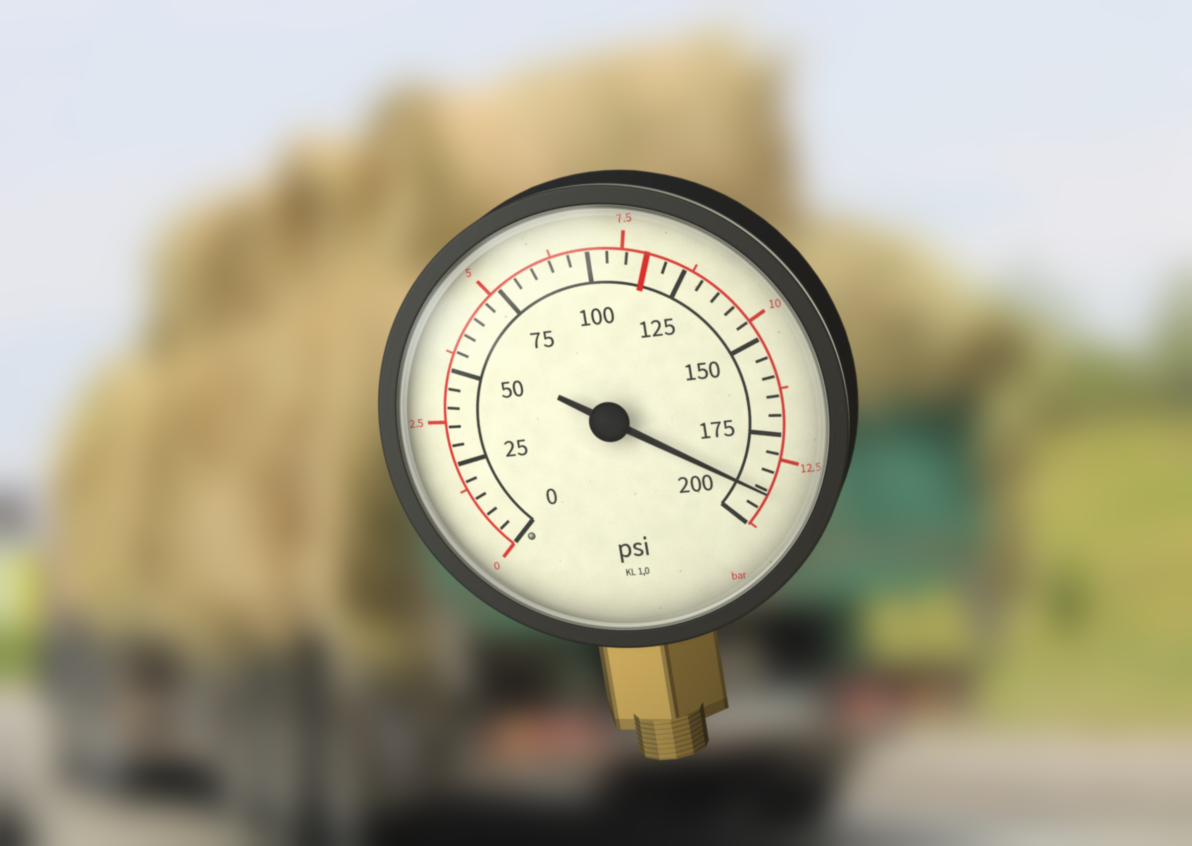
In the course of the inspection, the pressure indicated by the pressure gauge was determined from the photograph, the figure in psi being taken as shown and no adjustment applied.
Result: 190 psi
